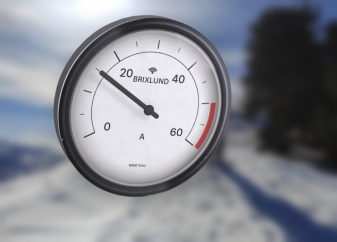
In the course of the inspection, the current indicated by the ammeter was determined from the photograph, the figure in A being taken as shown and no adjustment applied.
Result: 15 A
